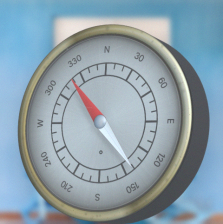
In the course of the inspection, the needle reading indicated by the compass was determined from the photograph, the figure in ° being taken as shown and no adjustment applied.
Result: 320 °
